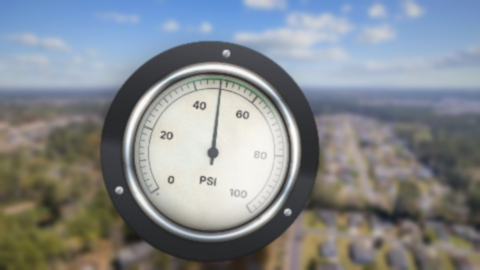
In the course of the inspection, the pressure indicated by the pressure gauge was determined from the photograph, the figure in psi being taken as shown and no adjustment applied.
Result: 48 psi
